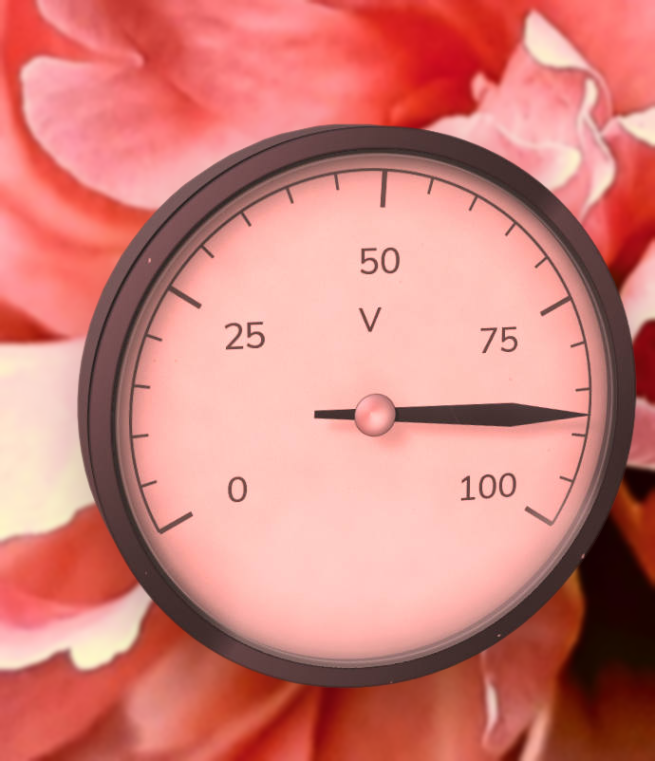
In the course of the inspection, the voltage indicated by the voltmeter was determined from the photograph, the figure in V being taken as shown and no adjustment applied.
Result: 87.5 V
